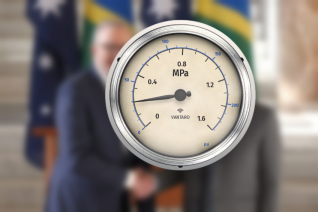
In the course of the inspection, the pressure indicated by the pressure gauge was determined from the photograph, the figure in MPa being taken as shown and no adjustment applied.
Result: 0.2 MPa
